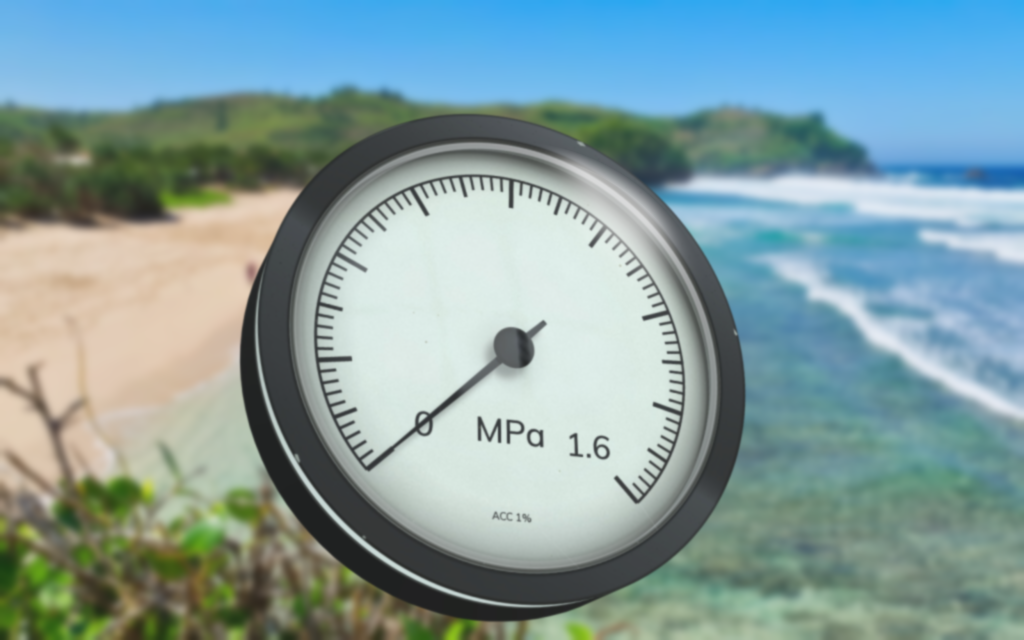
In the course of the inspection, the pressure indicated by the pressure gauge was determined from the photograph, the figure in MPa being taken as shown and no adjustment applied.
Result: 0 MPa
